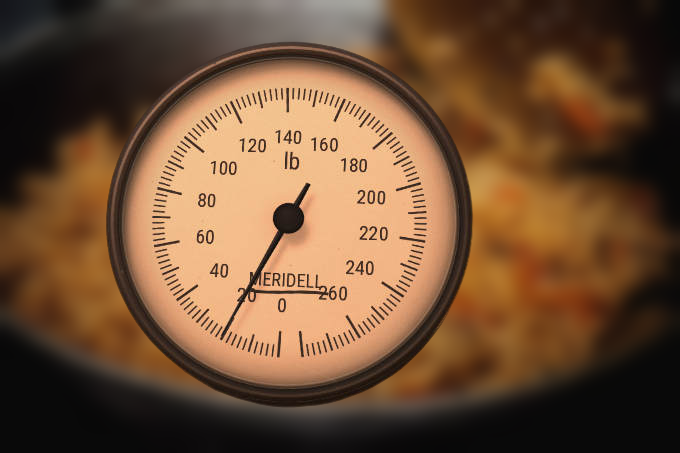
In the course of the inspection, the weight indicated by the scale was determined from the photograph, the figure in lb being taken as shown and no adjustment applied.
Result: 20 lb
